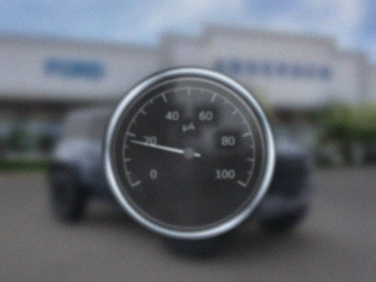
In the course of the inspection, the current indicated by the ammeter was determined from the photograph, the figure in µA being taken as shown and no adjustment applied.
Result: 17.5 µA
